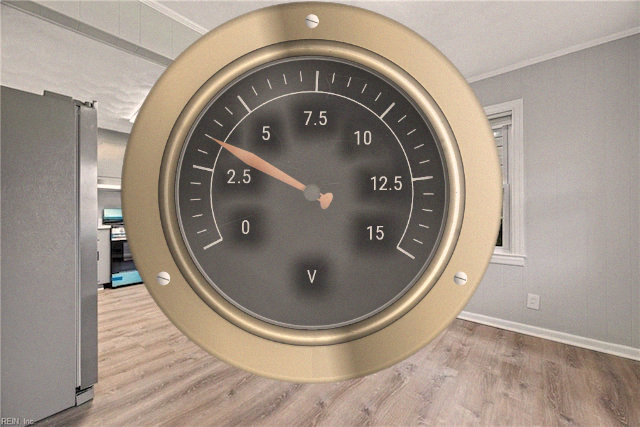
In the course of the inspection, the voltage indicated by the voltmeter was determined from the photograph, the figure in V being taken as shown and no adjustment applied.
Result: 3.5 V
